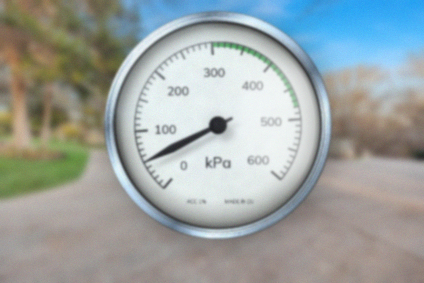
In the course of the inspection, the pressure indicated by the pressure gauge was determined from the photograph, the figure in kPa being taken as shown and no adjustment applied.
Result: 50 kPa
